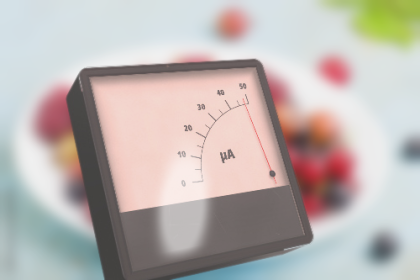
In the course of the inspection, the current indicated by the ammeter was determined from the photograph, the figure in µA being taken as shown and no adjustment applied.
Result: 47.5 µA
